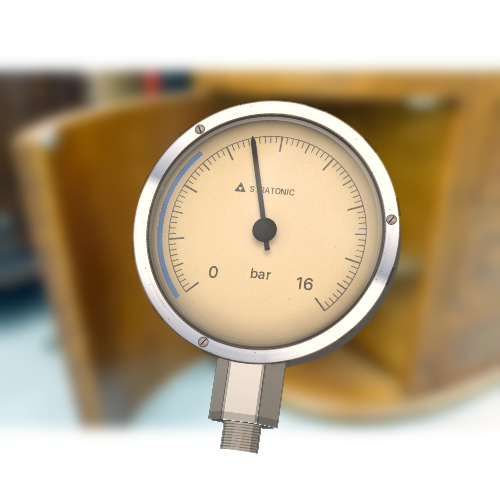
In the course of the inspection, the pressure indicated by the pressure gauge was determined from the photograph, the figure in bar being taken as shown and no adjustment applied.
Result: 7 bar
